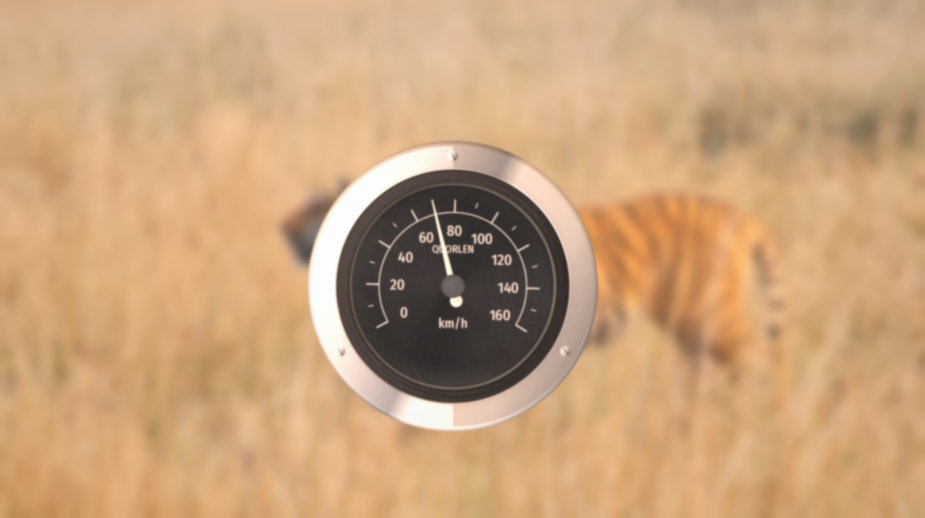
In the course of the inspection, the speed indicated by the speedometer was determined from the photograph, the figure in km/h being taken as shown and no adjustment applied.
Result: 70 km/h
